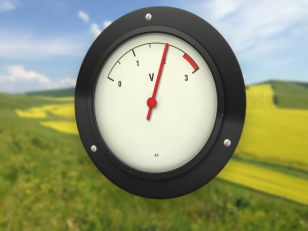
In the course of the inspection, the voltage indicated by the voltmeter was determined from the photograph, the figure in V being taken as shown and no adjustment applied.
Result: 2 V
